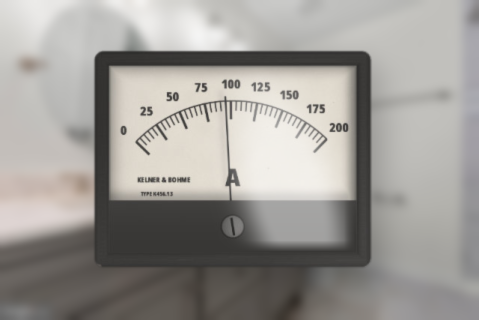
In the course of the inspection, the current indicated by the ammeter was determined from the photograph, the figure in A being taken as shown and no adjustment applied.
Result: 95 A
